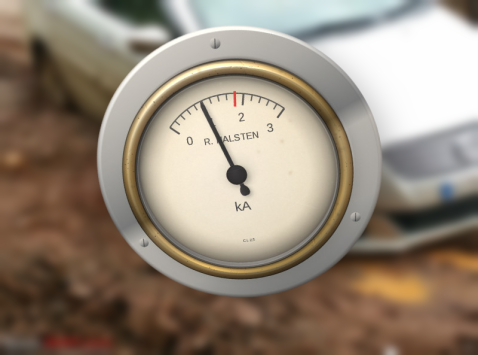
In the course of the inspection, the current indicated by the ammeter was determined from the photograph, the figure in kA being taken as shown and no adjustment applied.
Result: 1 kA
